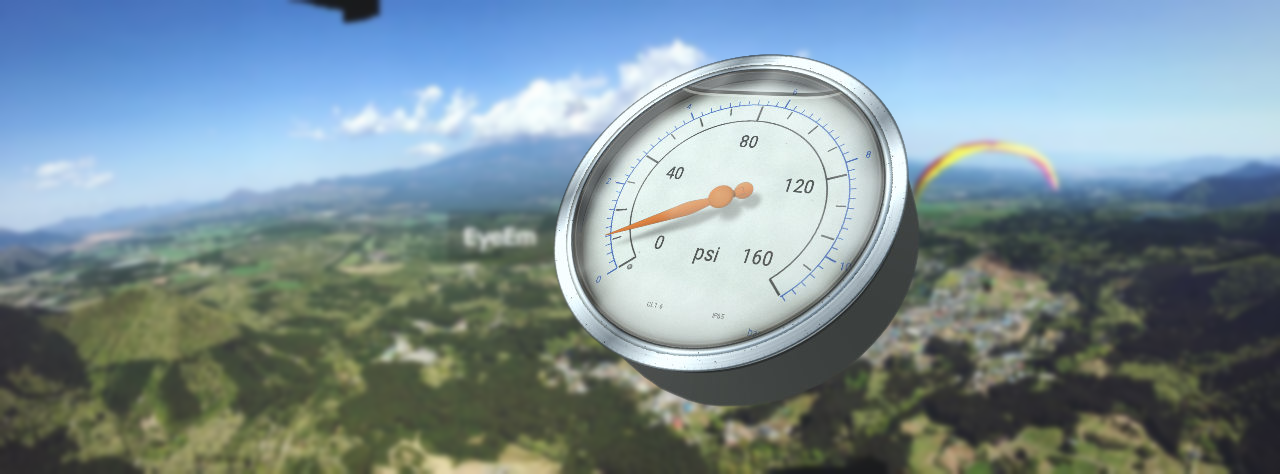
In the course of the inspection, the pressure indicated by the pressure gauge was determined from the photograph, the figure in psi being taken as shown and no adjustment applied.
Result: 10 psi
